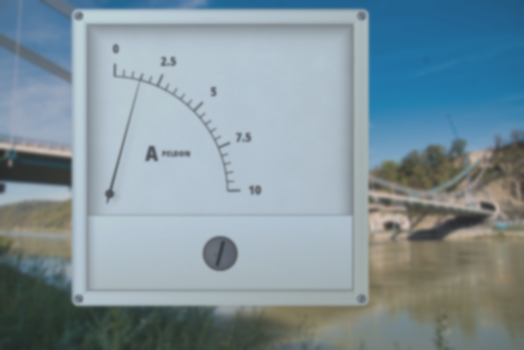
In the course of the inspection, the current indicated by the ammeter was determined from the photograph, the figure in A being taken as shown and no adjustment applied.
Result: 1.5 A
